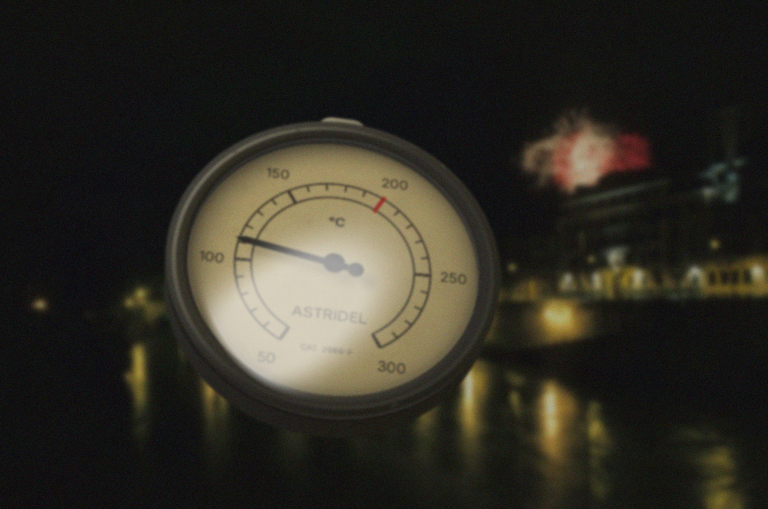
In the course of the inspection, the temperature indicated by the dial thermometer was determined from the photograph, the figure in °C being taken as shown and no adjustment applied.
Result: 110 °C
